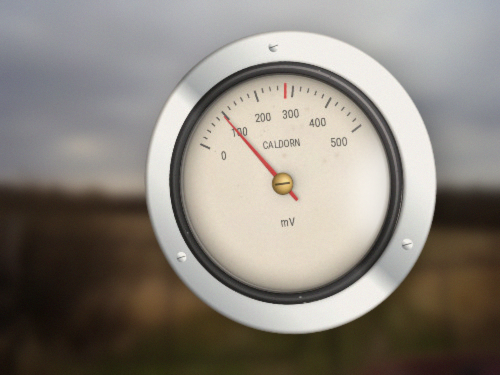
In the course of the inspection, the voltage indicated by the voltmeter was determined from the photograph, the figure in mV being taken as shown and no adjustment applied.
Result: 100 mV
